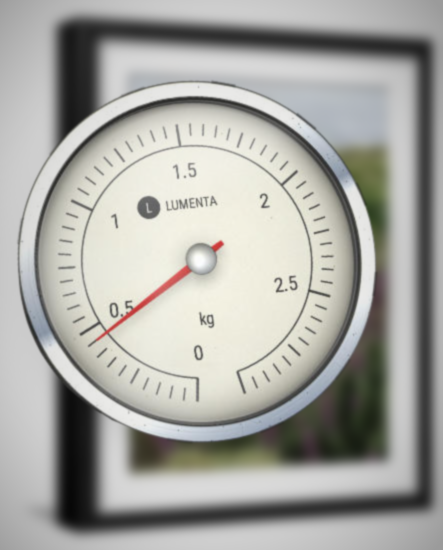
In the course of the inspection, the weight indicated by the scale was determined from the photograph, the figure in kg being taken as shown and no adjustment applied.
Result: 0.45 kg
